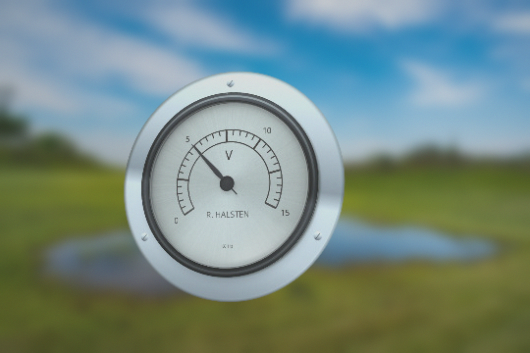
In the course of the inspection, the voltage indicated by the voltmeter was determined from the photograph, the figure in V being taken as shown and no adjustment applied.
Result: 5 V
